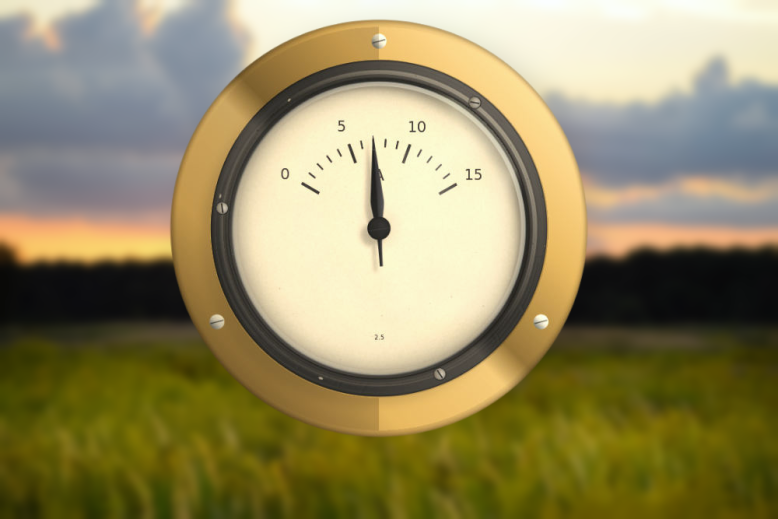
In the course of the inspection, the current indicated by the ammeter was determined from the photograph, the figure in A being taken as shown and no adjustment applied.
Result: 7 A
